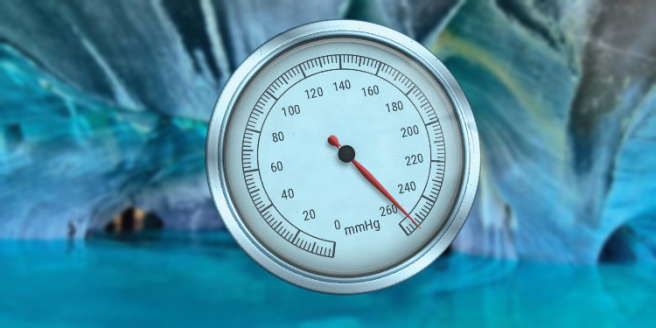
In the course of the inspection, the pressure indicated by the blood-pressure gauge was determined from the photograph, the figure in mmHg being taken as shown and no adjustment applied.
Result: 254 mmHg
